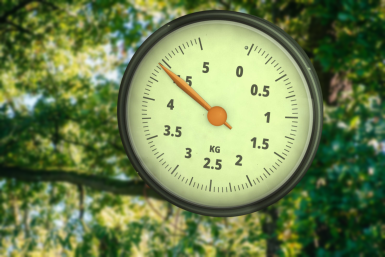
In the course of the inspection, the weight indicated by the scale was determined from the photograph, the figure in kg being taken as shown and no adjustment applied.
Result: 4.45 kg
